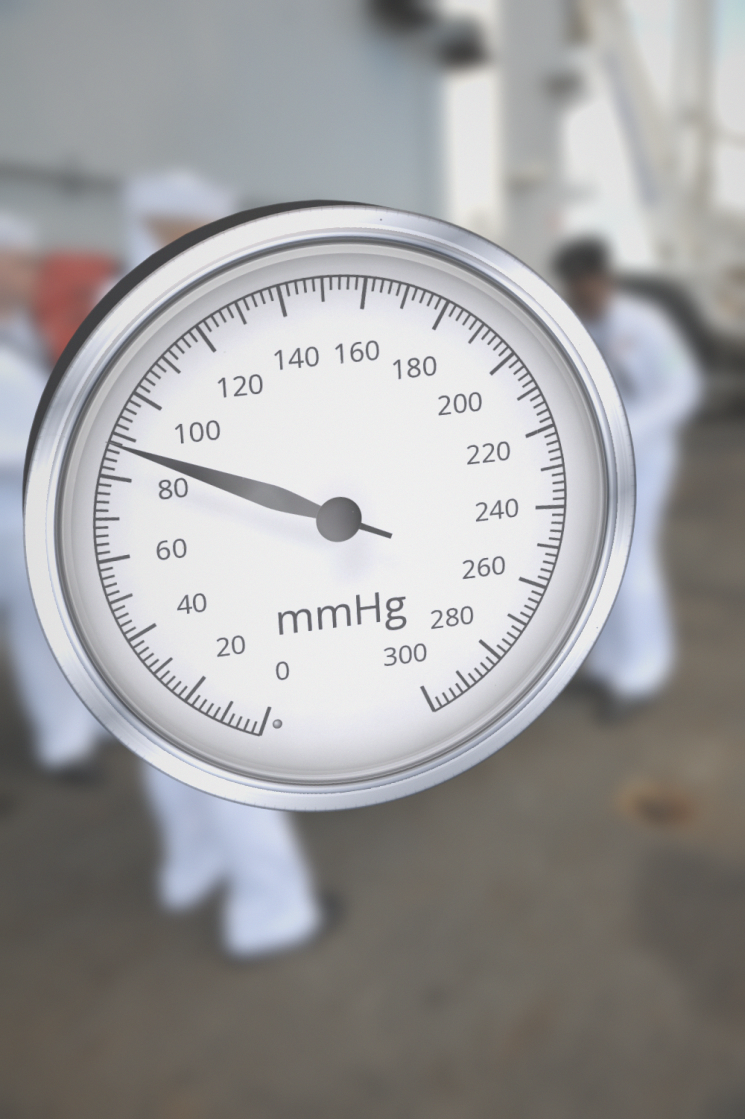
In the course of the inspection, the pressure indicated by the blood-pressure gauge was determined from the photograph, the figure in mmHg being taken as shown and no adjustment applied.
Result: 88 mmHg
